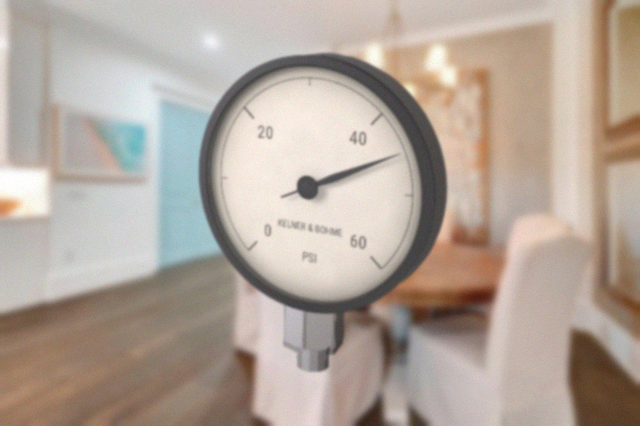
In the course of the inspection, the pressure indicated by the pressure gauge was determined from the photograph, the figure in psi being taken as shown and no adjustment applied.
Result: 45 psi
